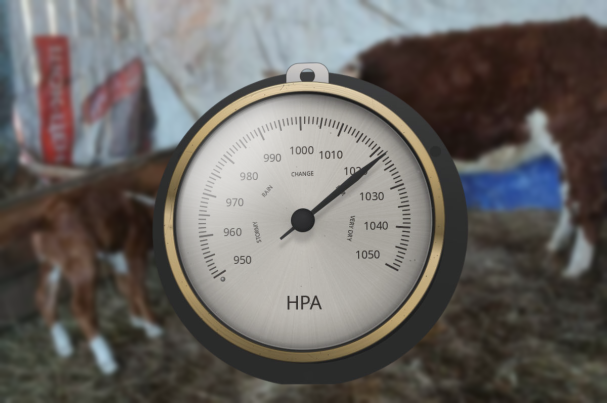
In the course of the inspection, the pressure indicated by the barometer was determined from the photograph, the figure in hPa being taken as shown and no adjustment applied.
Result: 1022 hPa
